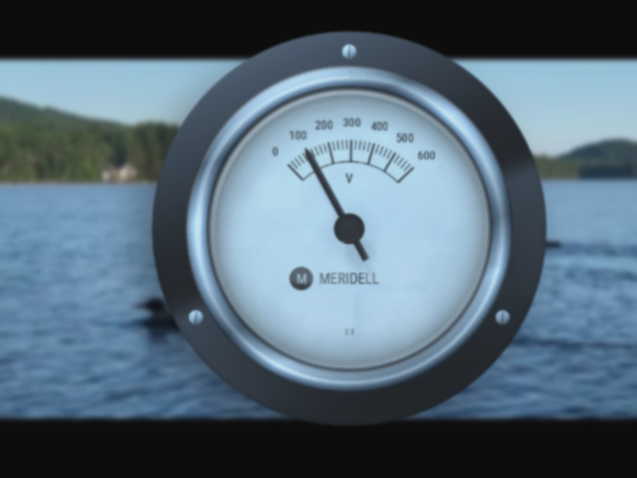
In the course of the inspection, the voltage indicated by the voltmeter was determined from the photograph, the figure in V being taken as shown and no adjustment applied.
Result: 100 V
